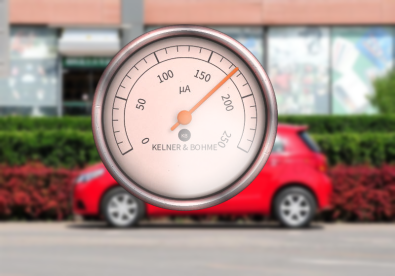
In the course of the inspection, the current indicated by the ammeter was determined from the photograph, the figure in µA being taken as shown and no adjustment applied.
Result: 175 µA
